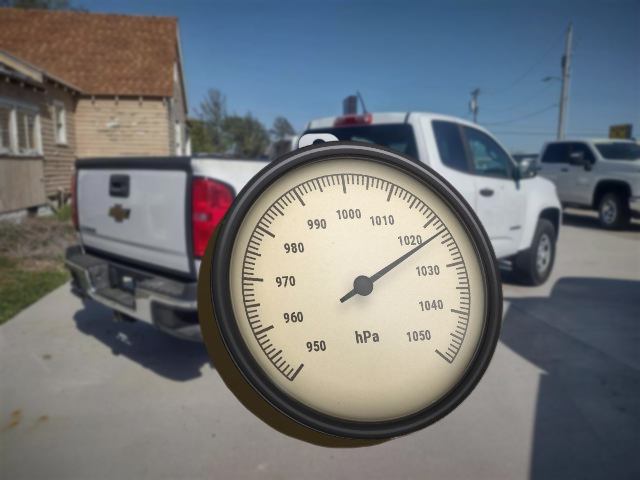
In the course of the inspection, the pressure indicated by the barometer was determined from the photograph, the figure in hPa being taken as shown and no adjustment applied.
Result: 1023 hPa
